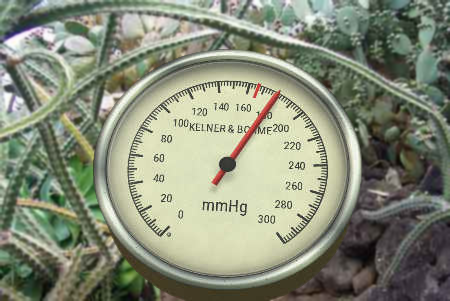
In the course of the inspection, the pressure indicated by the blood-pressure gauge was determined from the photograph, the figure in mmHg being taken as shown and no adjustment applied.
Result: 180 mmHg
